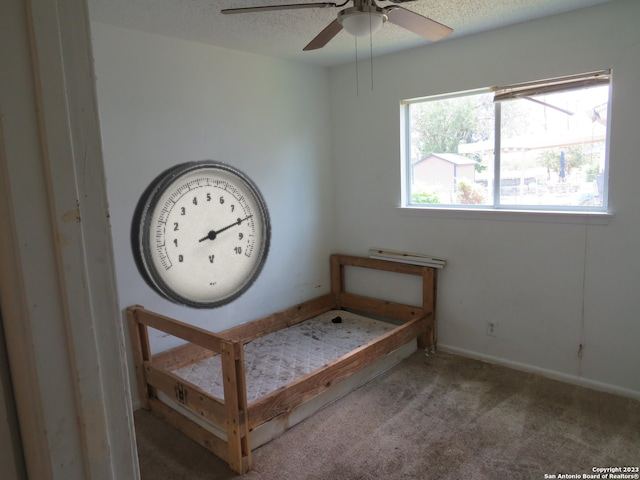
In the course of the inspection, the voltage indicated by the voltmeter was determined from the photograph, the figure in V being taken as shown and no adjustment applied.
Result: 8 V
